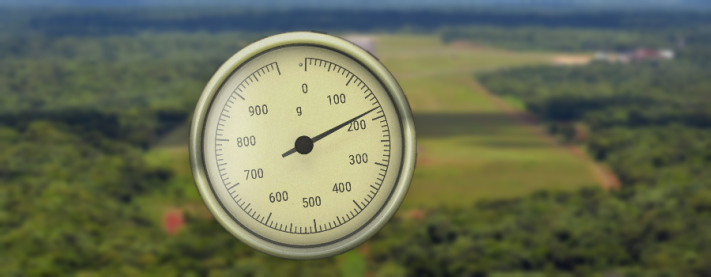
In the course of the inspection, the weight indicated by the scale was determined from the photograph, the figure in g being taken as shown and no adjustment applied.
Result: 180 g
